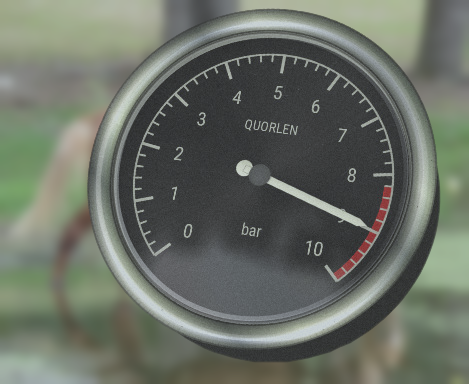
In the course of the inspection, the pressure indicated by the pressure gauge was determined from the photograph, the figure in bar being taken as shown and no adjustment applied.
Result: 9 bar
